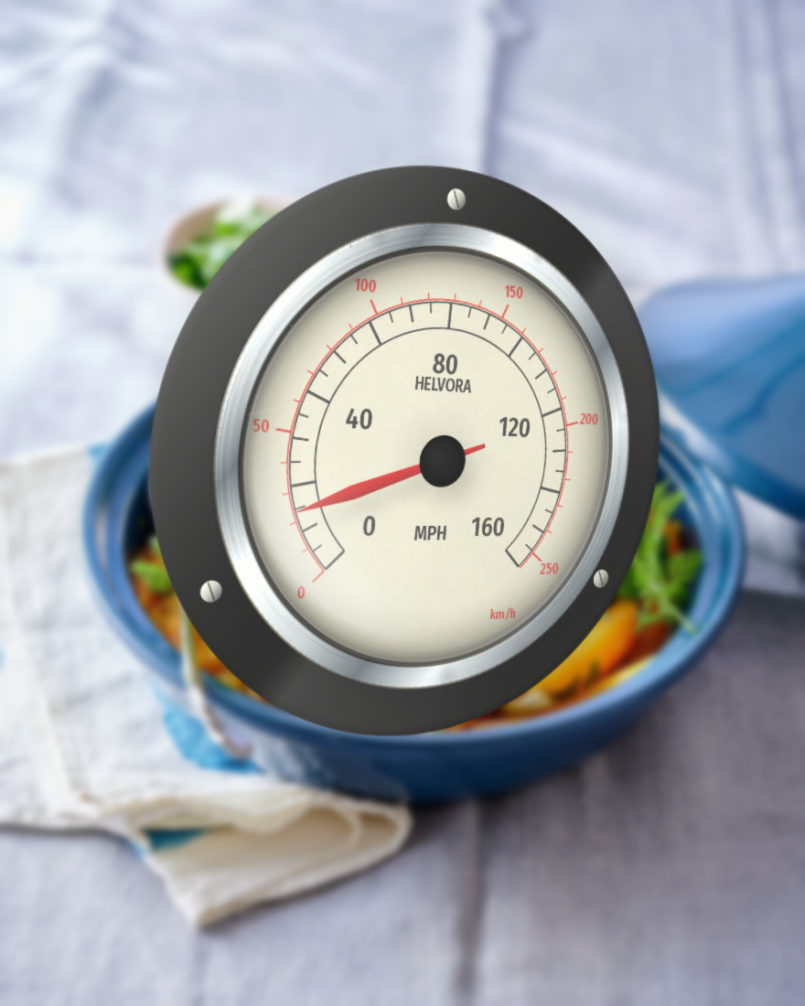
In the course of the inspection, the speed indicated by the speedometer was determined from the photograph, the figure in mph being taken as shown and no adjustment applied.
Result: 15 mph
